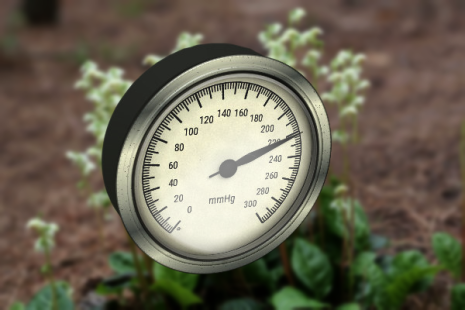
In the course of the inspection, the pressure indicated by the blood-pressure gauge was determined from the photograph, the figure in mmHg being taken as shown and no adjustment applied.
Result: 220 mmHg
